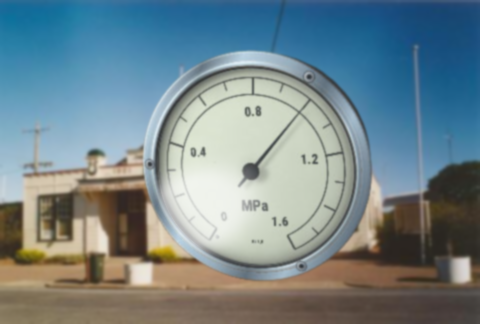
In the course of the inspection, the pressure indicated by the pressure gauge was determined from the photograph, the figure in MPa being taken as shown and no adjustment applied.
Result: 1 MPa
